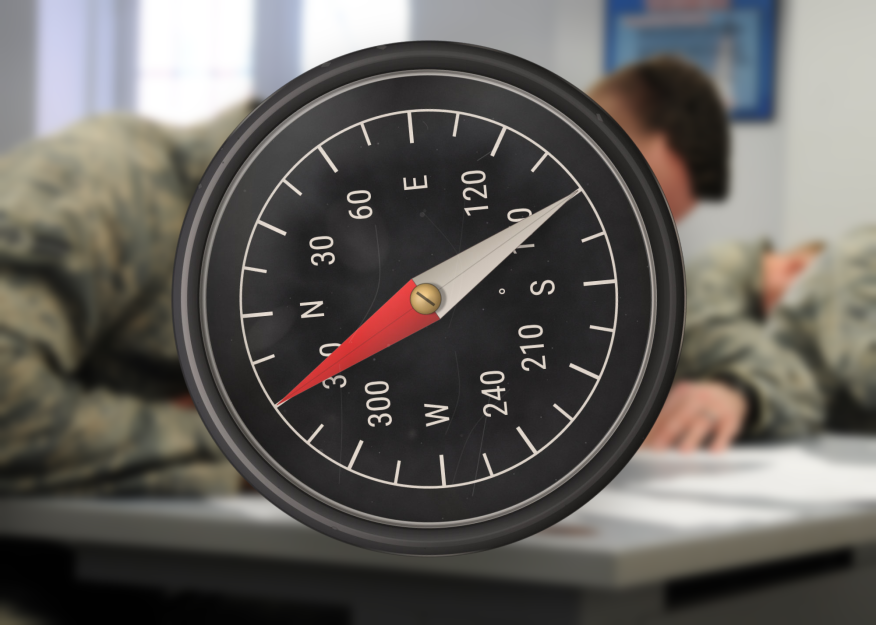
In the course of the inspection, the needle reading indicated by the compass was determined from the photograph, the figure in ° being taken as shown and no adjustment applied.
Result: 330 °
